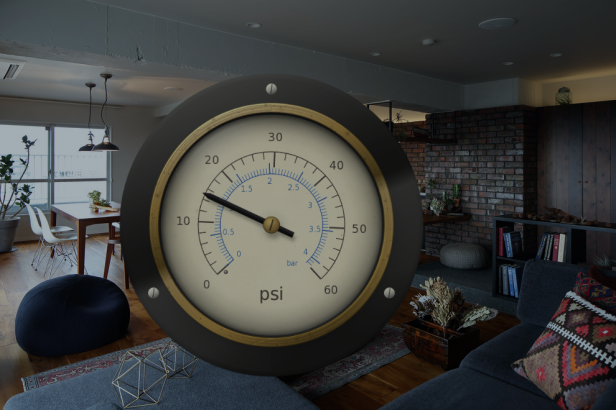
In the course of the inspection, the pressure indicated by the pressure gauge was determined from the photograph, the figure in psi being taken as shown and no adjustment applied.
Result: 15 psi
